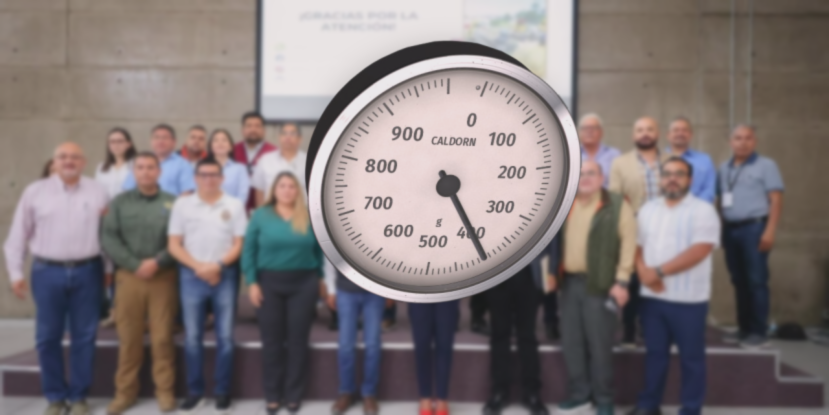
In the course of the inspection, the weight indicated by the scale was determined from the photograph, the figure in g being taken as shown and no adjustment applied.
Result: 400 g
